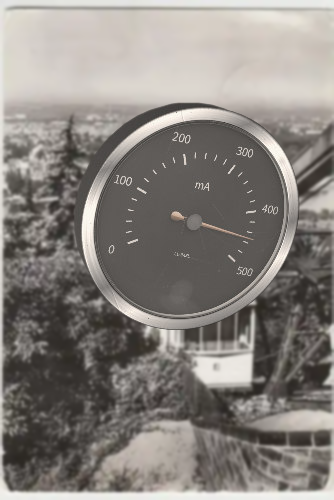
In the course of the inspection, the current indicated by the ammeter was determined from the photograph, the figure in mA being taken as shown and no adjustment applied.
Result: 450 mA
